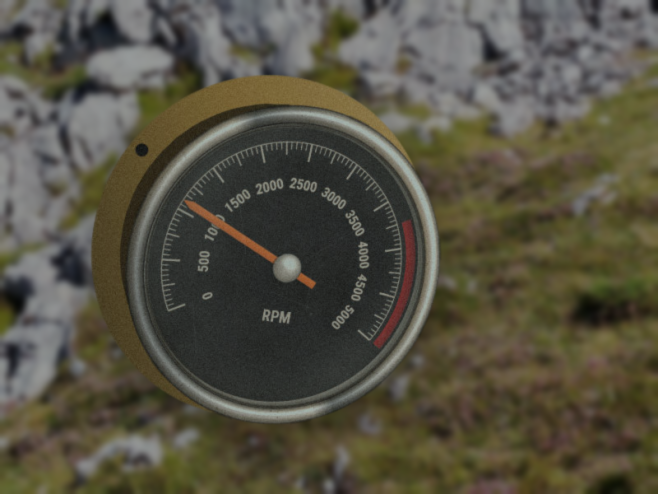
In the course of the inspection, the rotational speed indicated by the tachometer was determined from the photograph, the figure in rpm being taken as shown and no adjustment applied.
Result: 1100 rpm
